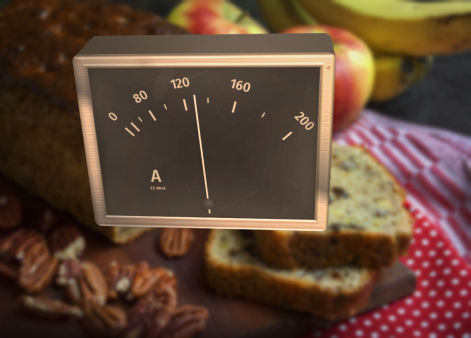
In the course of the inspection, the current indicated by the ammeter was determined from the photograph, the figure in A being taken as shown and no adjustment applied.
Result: 130 A
